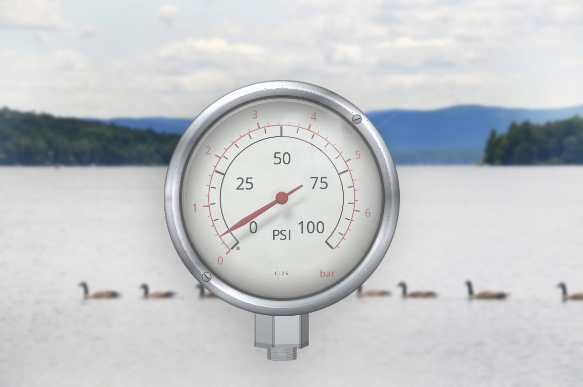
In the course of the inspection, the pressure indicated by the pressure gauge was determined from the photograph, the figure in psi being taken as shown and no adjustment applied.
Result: 5 psi
